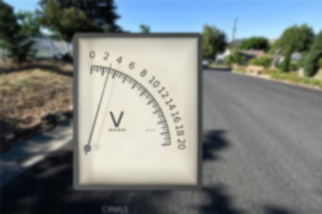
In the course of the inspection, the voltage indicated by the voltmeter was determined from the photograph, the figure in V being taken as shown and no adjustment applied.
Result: 3 V
